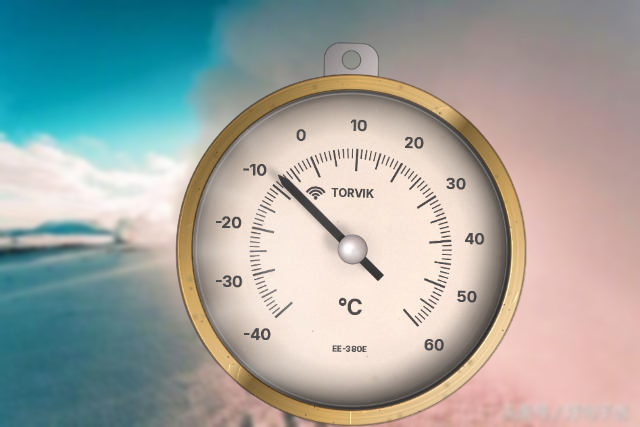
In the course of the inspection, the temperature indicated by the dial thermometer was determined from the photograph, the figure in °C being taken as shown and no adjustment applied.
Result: -8 °C
